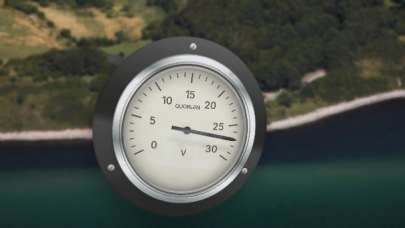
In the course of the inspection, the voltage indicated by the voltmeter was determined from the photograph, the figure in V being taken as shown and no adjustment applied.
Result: 27 V
